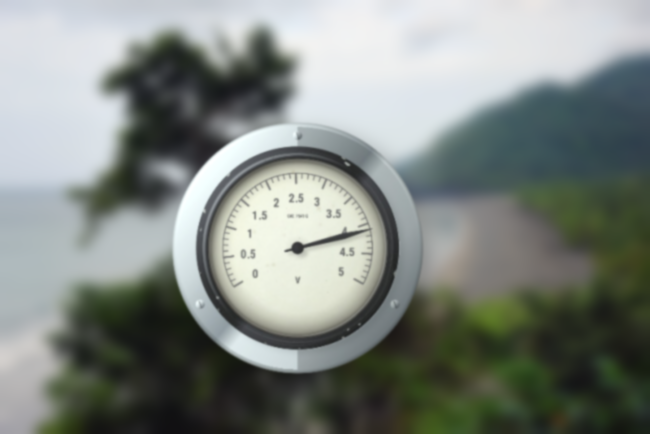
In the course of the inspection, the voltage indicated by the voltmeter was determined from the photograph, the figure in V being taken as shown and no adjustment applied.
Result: 4.1 V
